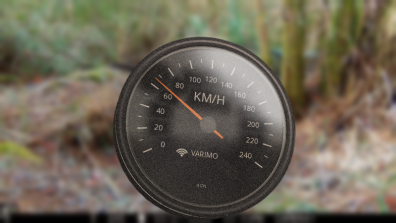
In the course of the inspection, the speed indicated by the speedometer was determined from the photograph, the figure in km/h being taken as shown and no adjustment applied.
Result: 65 km/h
